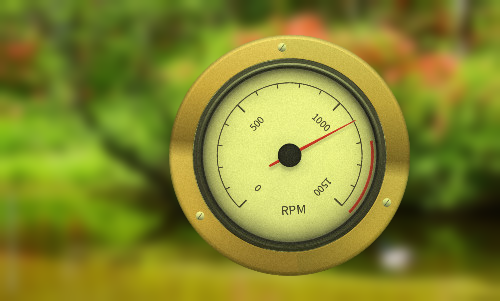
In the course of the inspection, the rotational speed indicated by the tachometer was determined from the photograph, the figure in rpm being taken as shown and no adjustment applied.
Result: 1100 rpm
